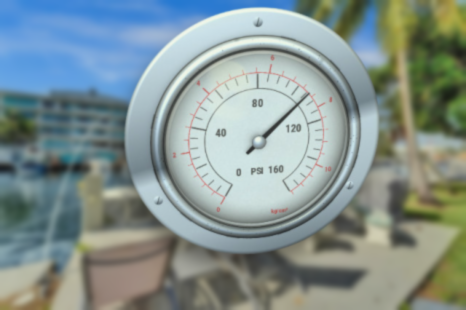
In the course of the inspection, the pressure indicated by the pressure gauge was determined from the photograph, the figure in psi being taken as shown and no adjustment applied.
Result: 105 psi
